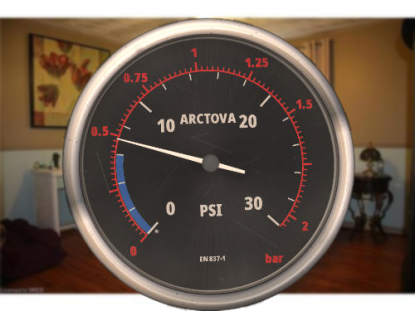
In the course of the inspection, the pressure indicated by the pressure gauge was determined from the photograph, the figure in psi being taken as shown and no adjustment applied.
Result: 7 psi
